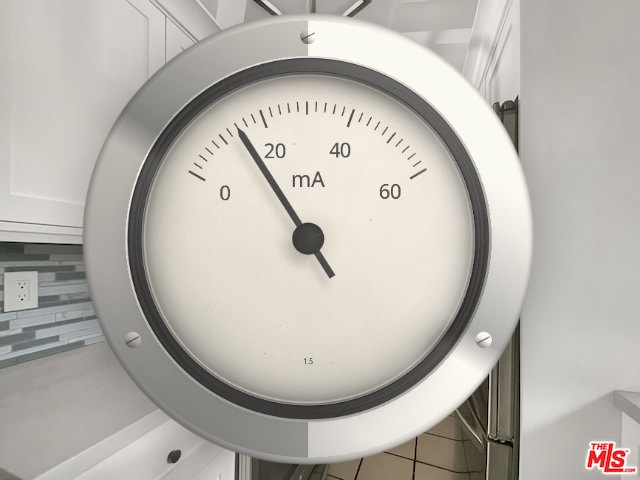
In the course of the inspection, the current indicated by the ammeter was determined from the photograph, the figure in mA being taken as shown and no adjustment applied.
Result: 14 mA
